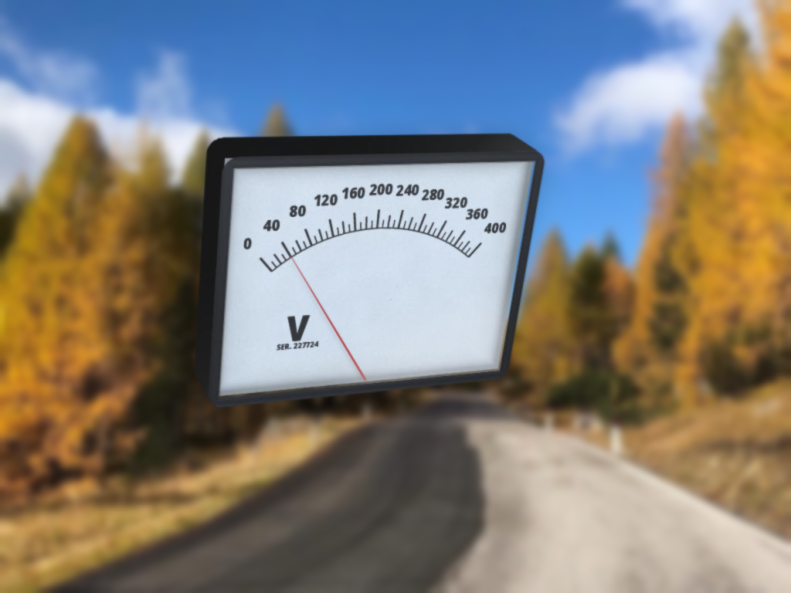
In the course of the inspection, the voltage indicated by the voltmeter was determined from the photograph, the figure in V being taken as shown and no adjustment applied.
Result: 40 V
